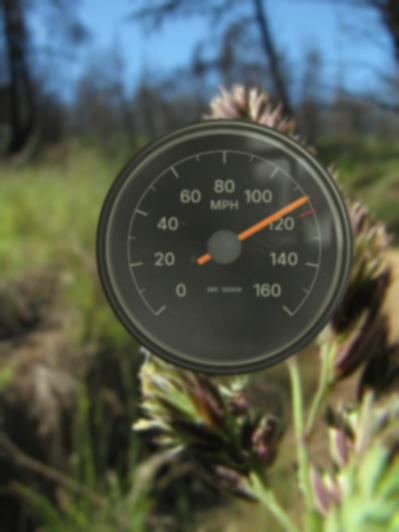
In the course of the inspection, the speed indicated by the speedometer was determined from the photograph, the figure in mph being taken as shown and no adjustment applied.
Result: 115 mph
